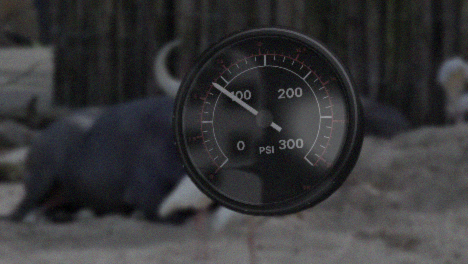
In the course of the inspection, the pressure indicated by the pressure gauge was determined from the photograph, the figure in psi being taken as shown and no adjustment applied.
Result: 90 psi
